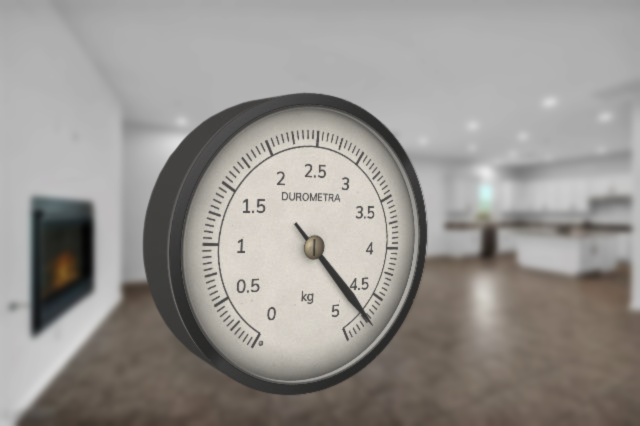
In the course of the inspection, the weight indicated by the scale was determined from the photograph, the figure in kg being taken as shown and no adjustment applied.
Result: 4.75 kg
